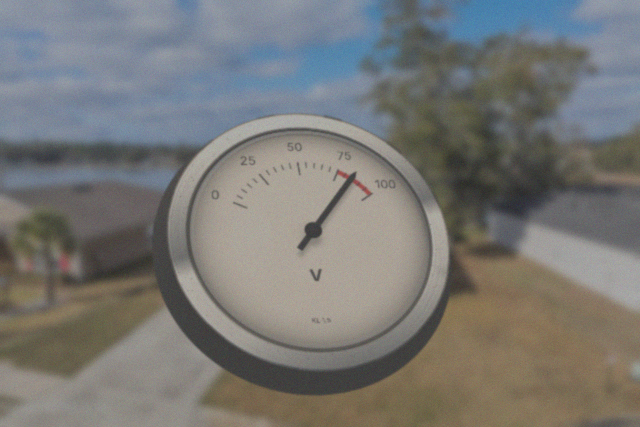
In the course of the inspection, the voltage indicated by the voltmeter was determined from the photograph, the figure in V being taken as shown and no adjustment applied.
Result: 85 V
